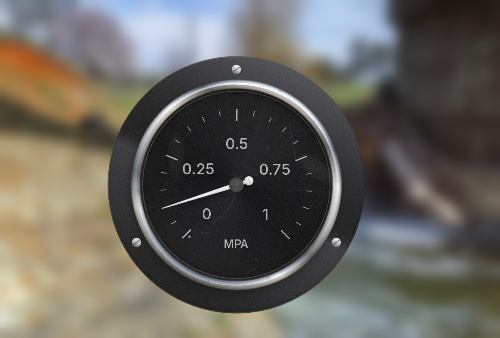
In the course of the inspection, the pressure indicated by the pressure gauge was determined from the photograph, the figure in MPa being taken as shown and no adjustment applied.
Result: 0.1 MPa
